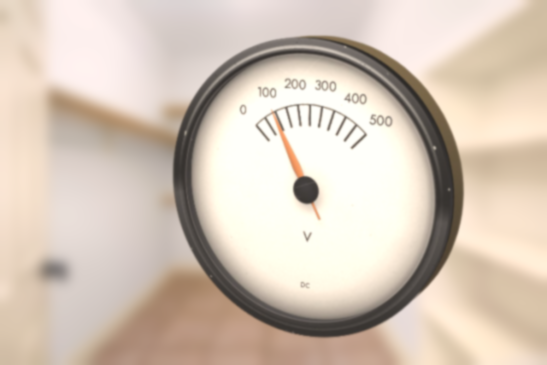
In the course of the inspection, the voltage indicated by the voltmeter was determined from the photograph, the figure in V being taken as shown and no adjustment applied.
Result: 100 V
